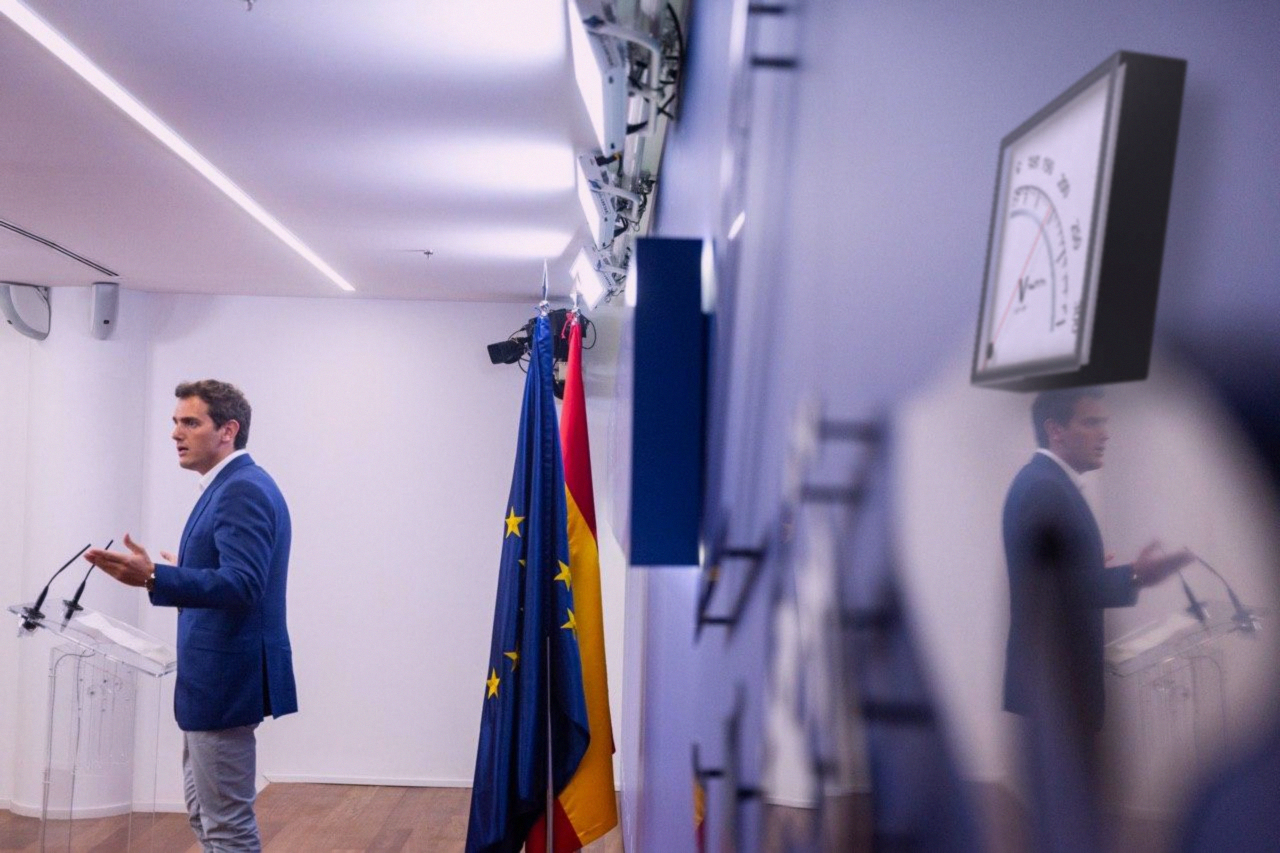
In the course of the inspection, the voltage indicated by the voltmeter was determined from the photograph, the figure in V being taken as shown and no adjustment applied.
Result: 200 V
